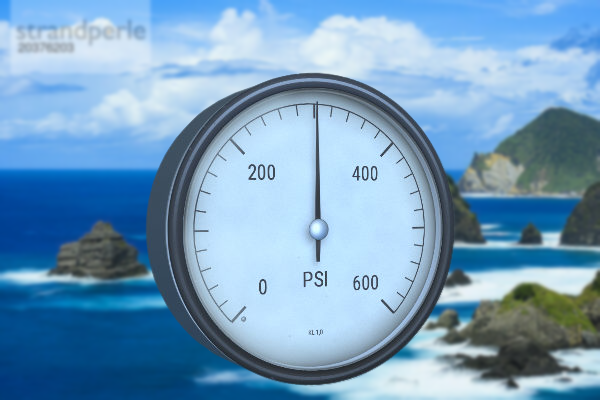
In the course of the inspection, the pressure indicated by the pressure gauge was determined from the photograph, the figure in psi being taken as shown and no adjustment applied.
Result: 300 psi
